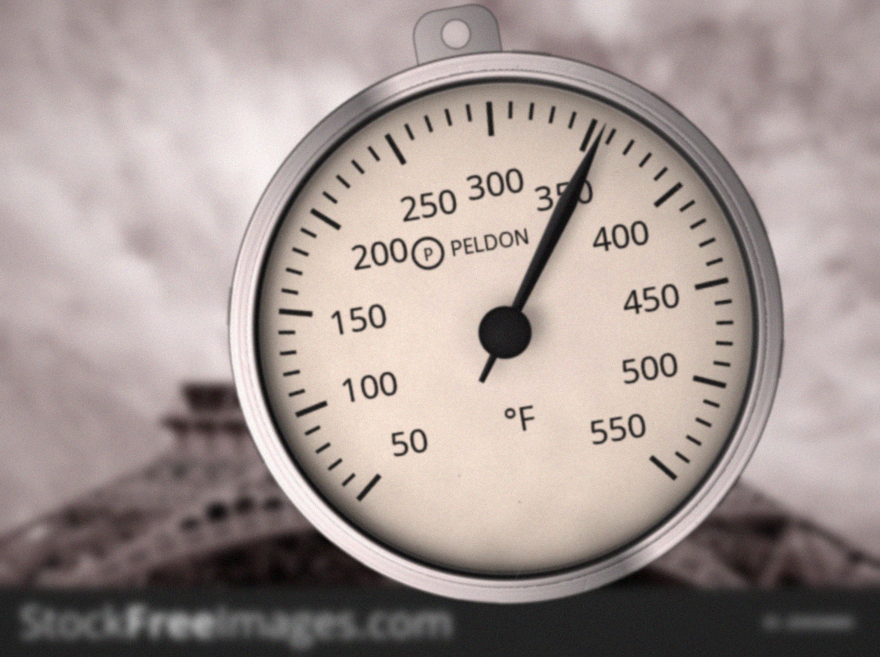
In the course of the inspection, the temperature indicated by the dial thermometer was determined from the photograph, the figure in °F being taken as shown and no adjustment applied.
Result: 355 °F
